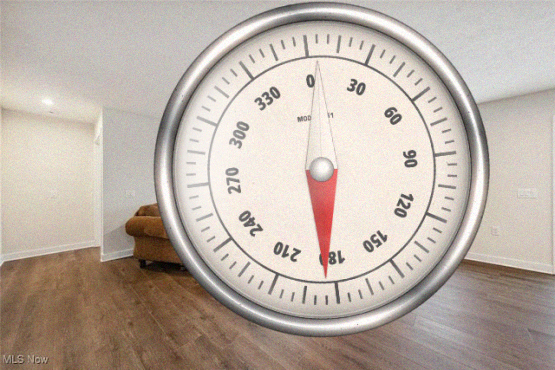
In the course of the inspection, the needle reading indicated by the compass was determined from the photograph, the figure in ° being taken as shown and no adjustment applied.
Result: 185 °
